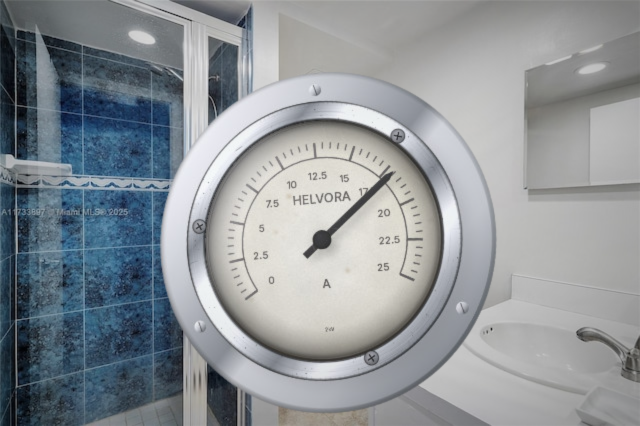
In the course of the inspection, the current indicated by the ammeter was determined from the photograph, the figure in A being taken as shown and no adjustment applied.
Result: 18 A
